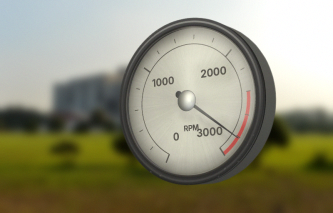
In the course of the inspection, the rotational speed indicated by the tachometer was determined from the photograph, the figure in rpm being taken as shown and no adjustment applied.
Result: 2800 rpm
